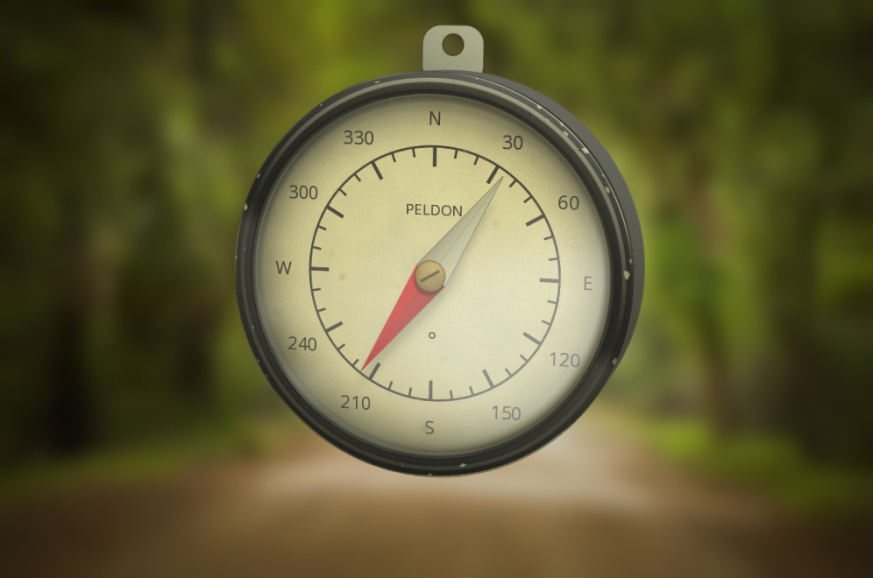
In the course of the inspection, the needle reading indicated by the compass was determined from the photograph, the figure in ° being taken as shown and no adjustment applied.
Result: 215 °
